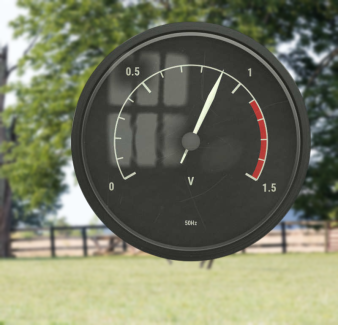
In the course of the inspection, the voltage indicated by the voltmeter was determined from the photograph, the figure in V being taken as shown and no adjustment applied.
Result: 0.9 V
